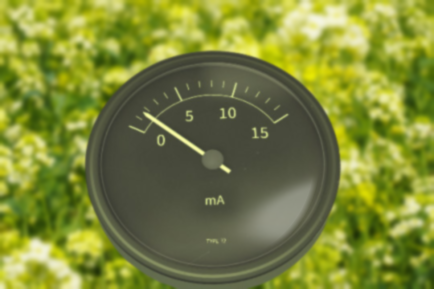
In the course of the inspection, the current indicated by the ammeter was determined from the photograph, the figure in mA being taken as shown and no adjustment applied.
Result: 1.5 mA
